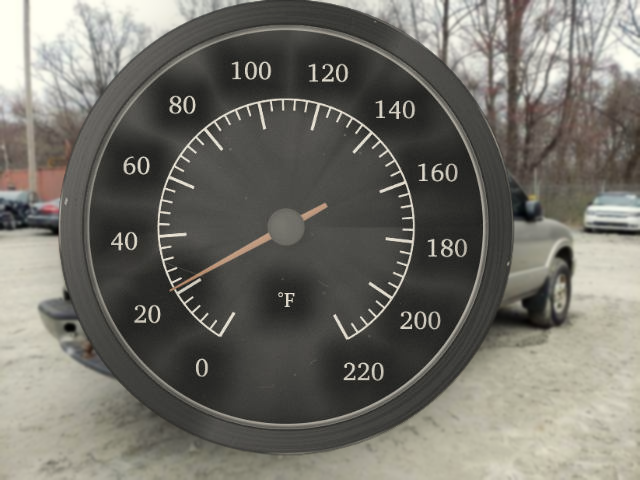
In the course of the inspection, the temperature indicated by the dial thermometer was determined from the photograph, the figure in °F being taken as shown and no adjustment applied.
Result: 22 °F
